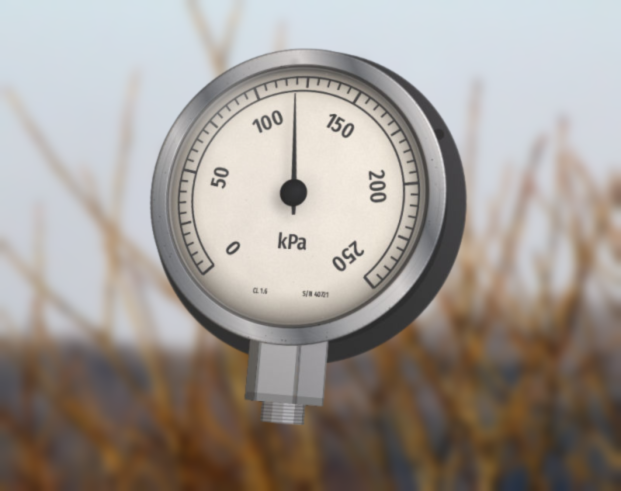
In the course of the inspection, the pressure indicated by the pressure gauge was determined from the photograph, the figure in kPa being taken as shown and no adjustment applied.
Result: 120 kPa
